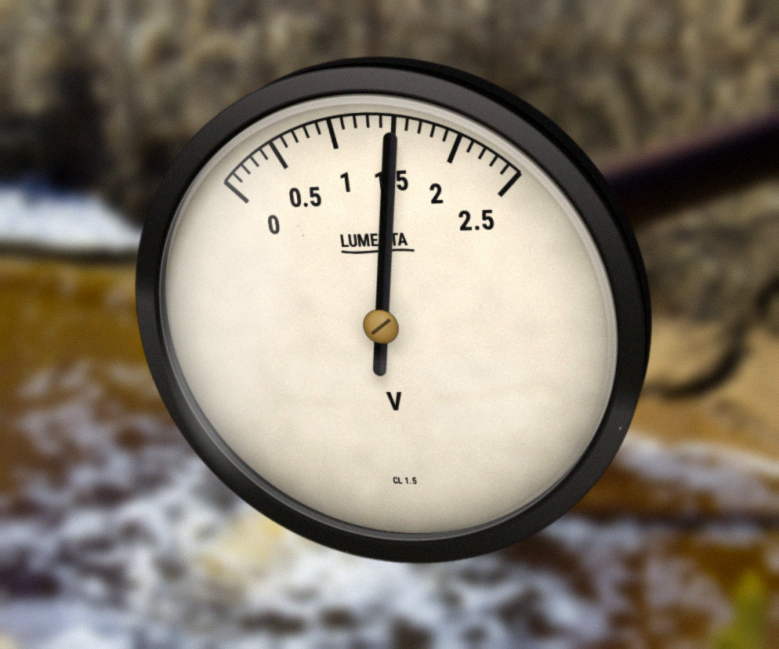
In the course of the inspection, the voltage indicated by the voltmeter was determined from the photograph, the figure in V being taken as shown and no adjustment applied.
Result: 1.5 V
